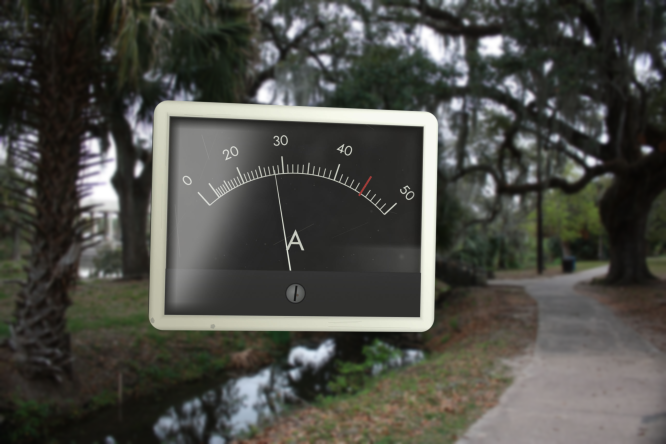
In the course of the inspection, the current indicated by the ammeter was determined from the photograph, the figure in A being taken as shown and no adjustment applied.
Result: 28 A
